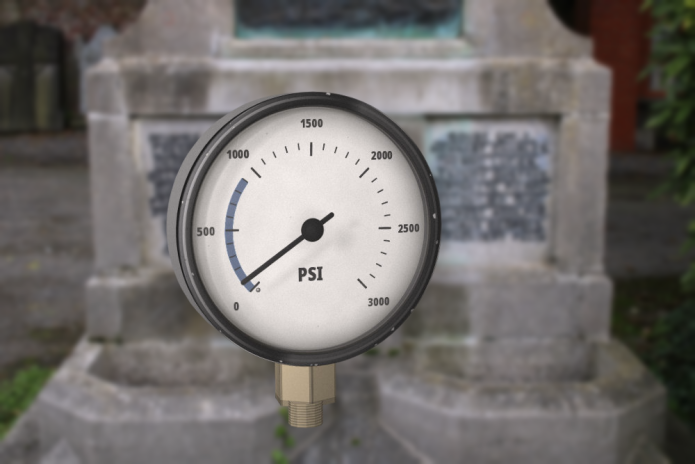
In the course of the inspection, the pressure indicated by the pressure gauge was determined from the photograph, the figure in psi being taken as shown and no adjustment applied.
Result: 100 psi
